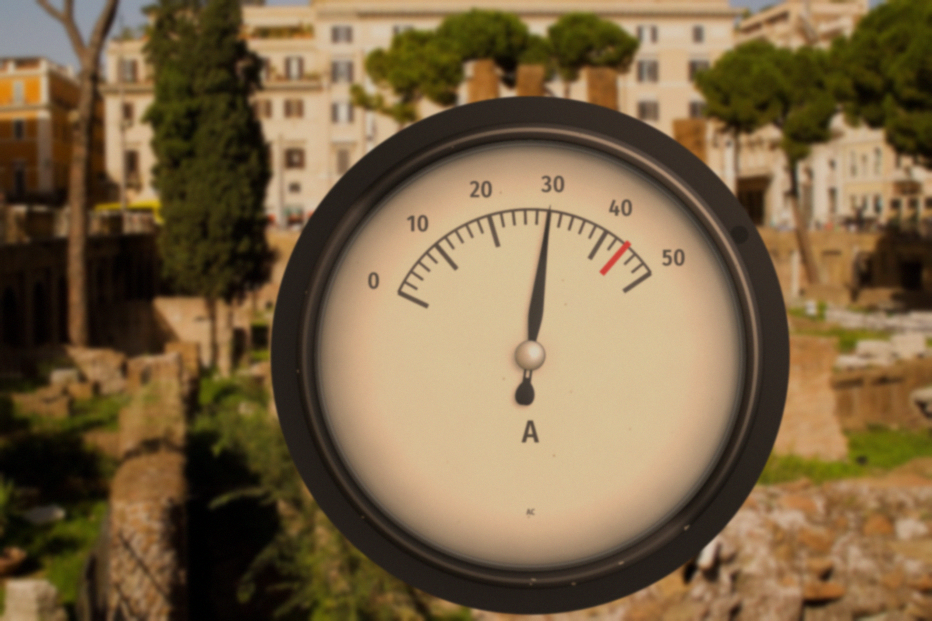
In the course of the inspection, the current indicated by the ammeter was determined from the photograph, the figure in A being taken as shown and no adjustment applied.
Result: 30 A
